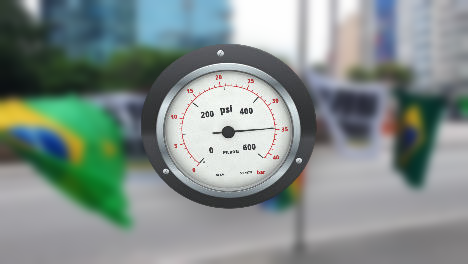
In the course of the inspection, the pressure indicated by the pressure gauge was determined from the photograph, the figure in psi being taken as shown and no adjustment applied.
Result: 500 psi
